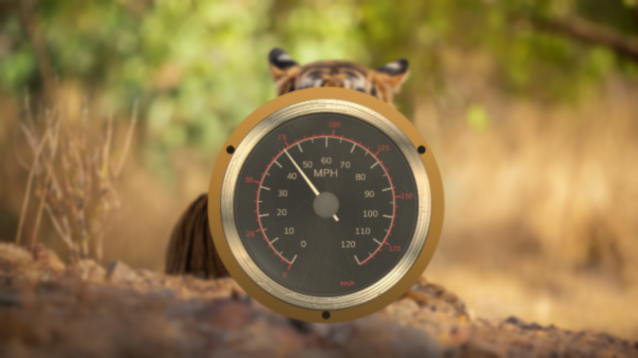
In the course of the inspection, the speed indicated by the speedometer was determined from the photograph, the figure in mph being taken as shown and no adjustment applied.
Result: 45 mph
